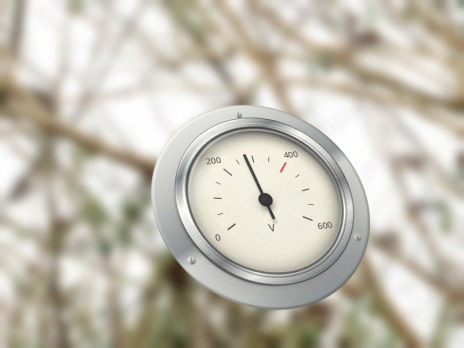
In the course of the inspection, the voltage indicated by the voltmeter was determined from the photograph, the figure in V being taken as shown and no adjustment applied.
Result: 275 V
